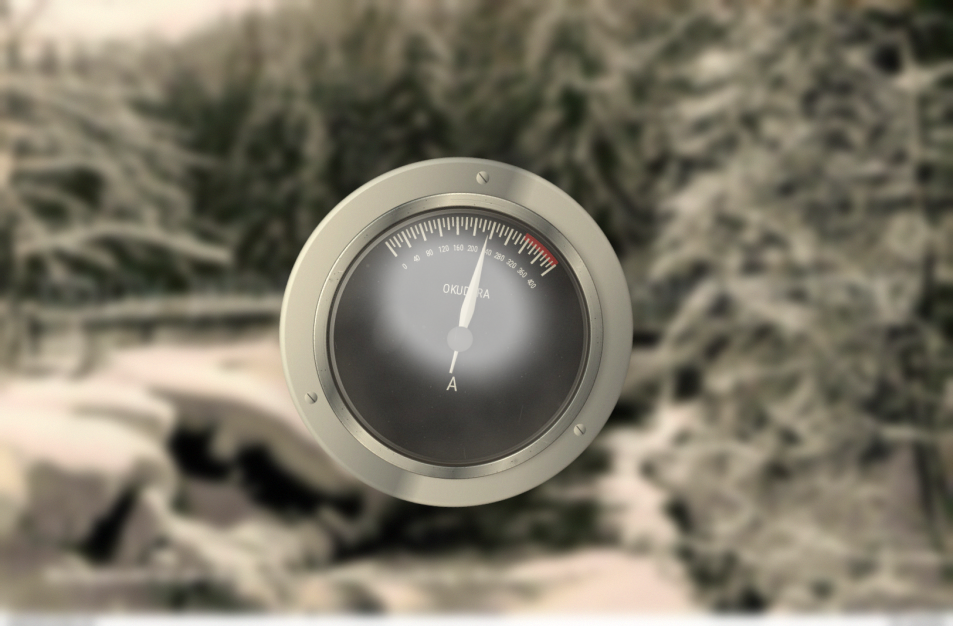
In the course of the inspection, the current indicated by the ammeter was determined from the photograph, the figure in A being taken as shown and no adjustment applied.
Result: 230 A
